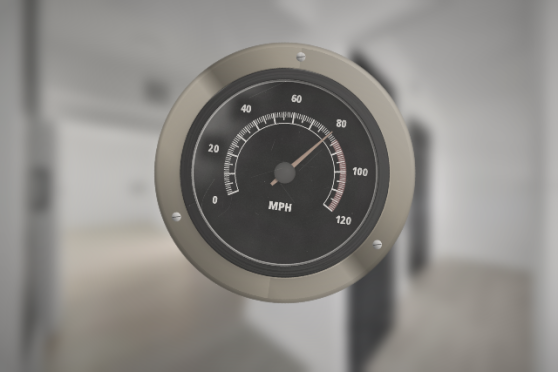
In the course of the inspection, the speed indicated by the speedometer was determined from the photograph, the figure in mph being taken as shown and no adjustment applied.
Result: 80 mph
